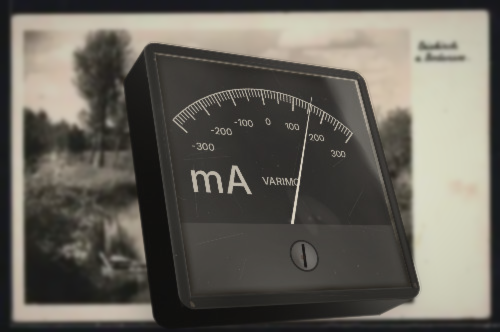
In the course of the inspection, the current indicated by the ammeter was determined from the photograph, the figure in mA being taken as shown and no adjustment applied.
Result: 150 mA
